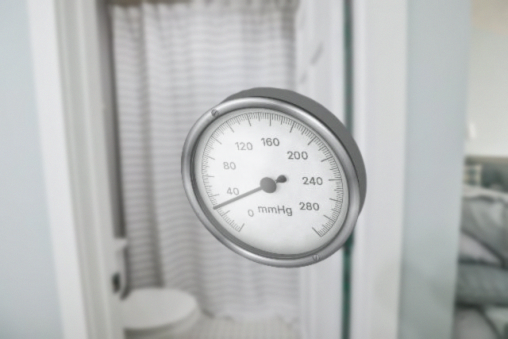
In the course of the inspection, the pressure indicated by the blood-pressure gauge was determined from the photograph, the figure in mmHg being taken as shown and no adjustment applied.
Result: 30 mmHg
